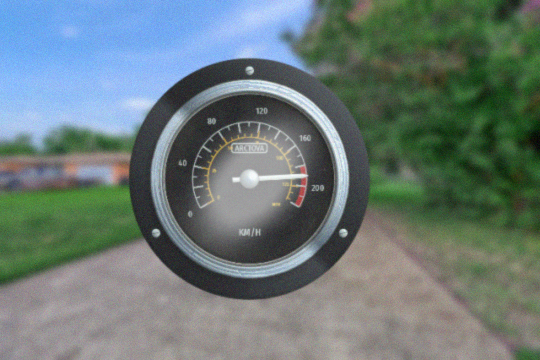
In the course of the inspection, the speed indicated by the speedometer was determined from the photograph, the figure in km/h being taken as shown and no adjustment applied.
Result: 190 km/h
